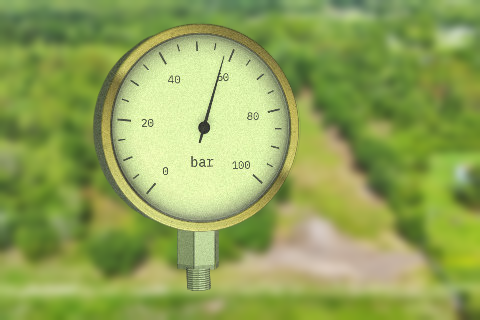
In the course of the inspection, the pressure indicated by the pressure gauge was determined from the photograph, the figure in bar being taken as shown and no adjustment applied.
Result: 57.5 bar
